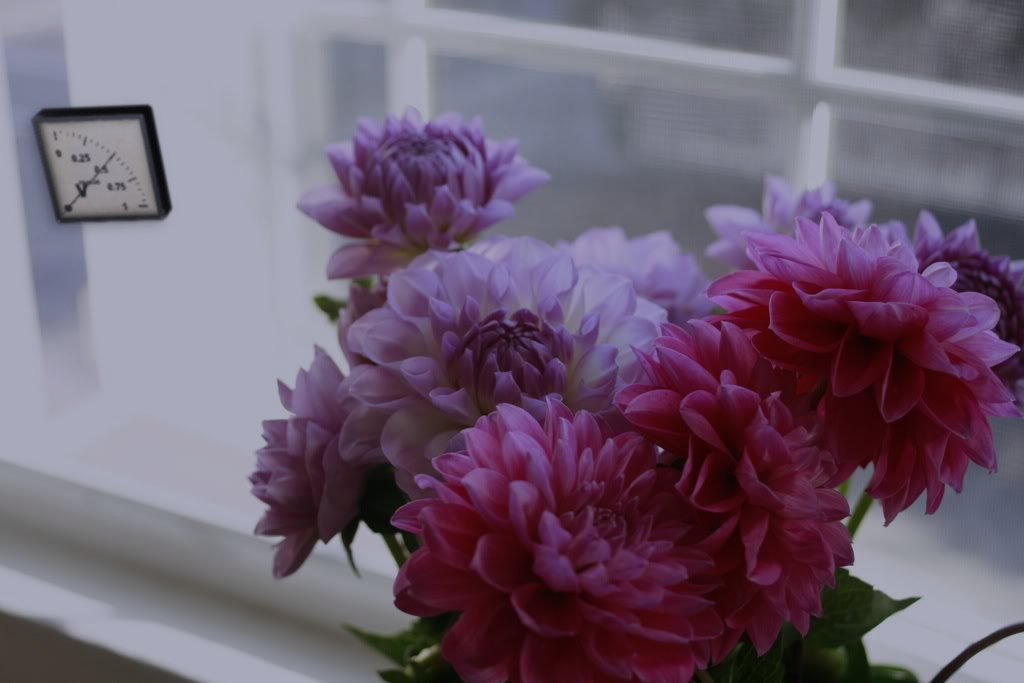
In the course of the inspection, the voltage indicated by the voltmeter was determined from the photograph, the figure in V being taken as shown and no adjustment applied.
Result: 0.5 V
